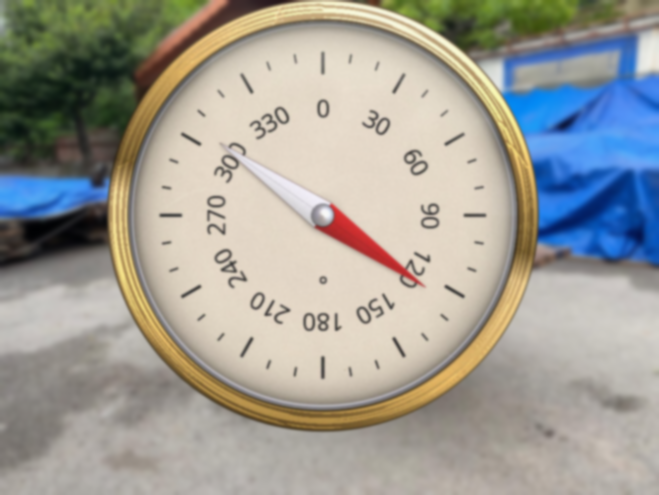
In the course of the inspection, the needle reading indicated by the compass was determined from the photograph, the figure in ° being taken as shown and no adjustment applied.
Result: 125 °
